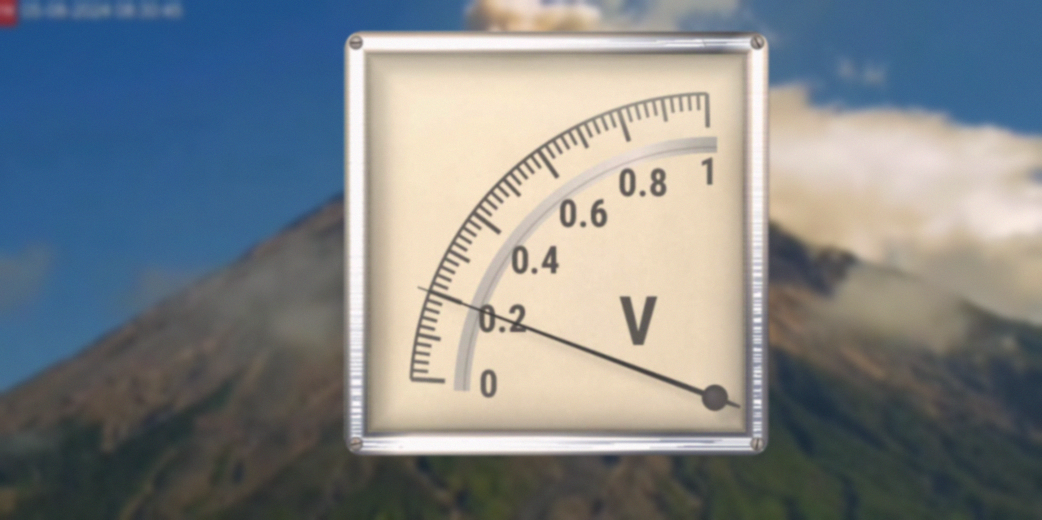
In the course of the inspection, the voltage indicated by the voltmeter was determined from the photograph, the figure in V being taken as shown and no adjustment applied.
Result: 0.2 V
